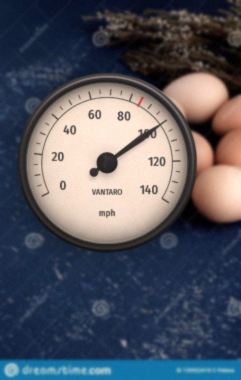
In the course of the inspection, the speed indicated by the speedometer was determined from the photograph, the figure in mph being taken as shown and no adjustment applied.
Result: 100 mph
